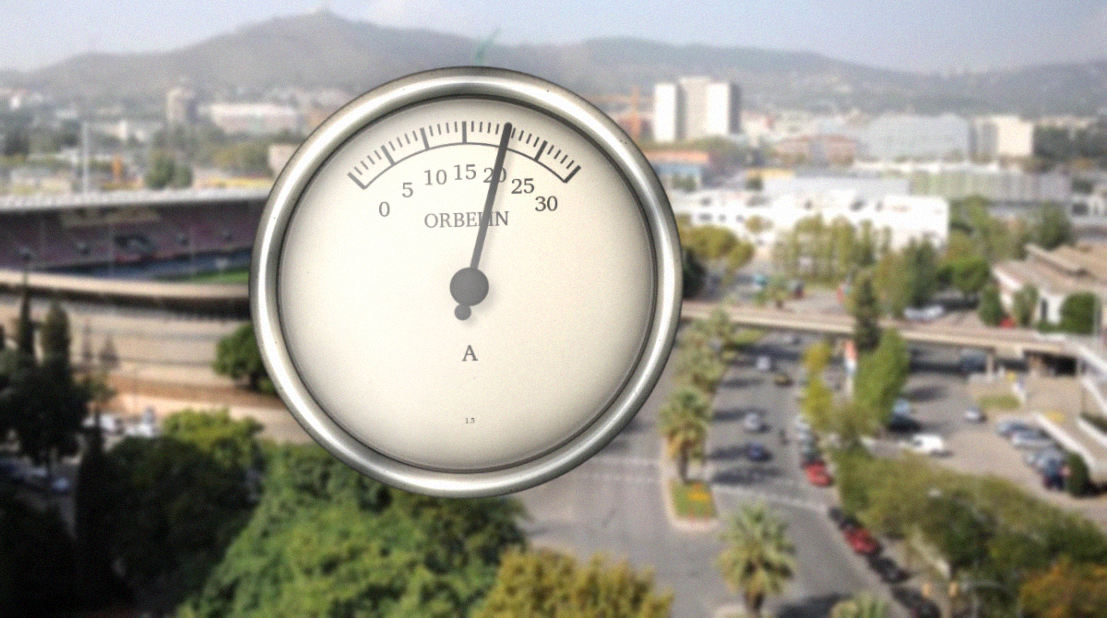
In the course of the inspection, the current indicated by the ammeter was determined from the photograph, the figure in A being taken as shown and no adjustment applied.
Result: 20 A
